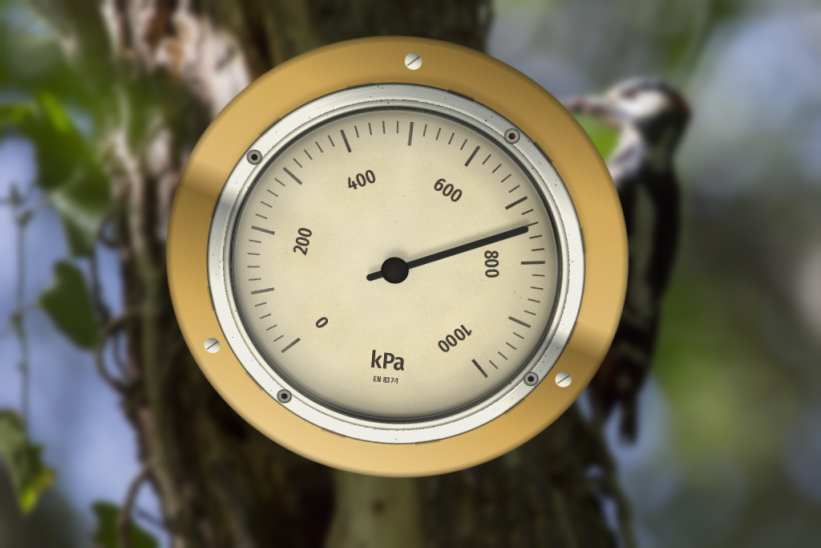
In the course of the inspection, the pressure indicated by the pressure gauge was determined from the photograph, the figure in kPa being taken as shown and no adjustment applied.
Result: 740 kPa
